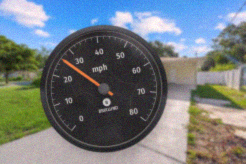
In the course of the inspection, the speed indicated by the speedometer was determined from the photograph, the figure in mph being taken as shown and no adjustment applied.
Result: 26 mph
